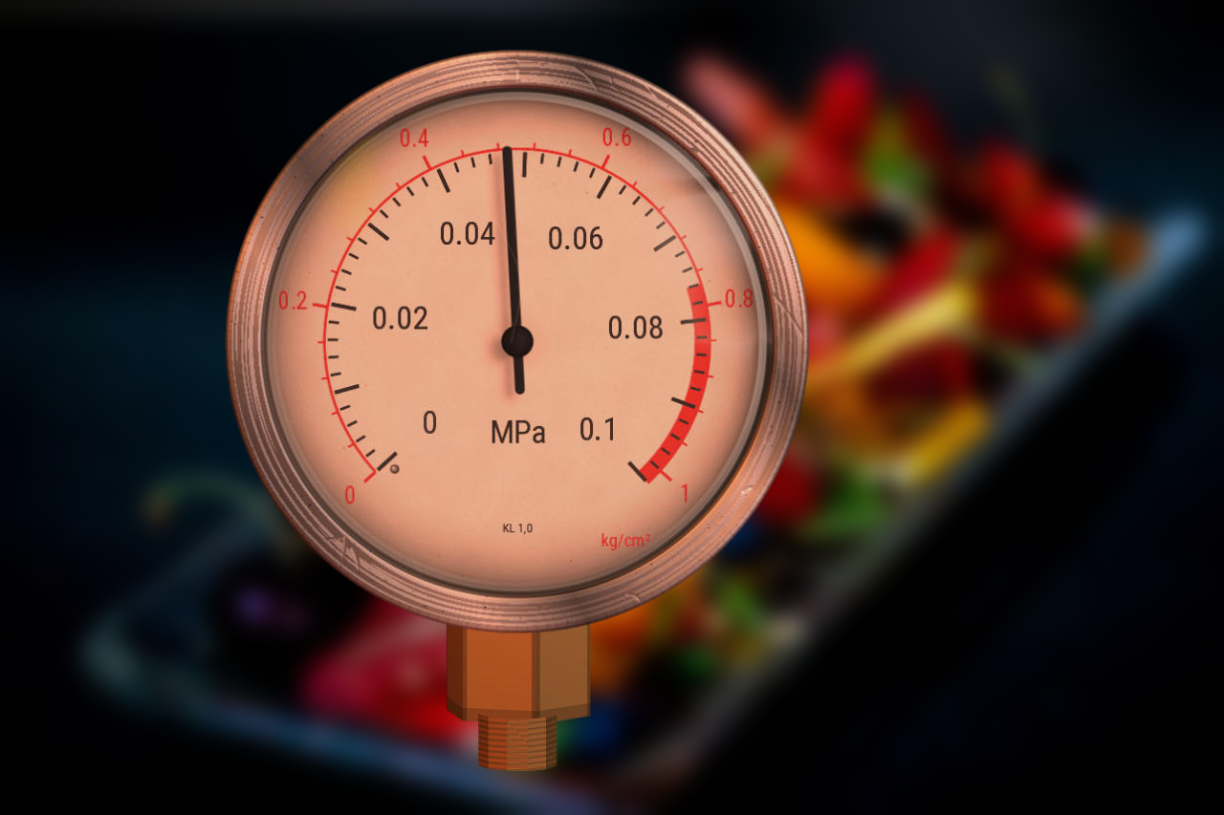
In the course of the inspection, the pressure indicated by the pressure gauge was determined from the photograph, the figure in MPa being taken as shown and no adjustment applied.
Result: 0.048 MPa
